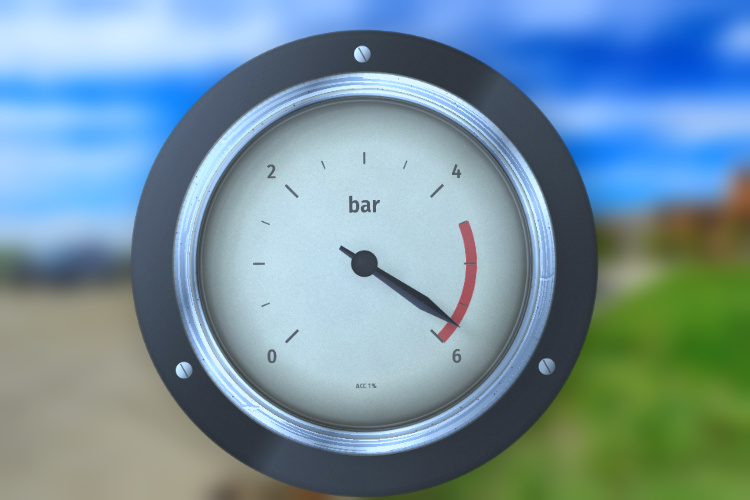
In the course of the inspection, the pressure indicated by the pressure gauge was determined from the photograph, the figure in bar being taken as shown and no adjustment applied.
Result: 5.75 bar
